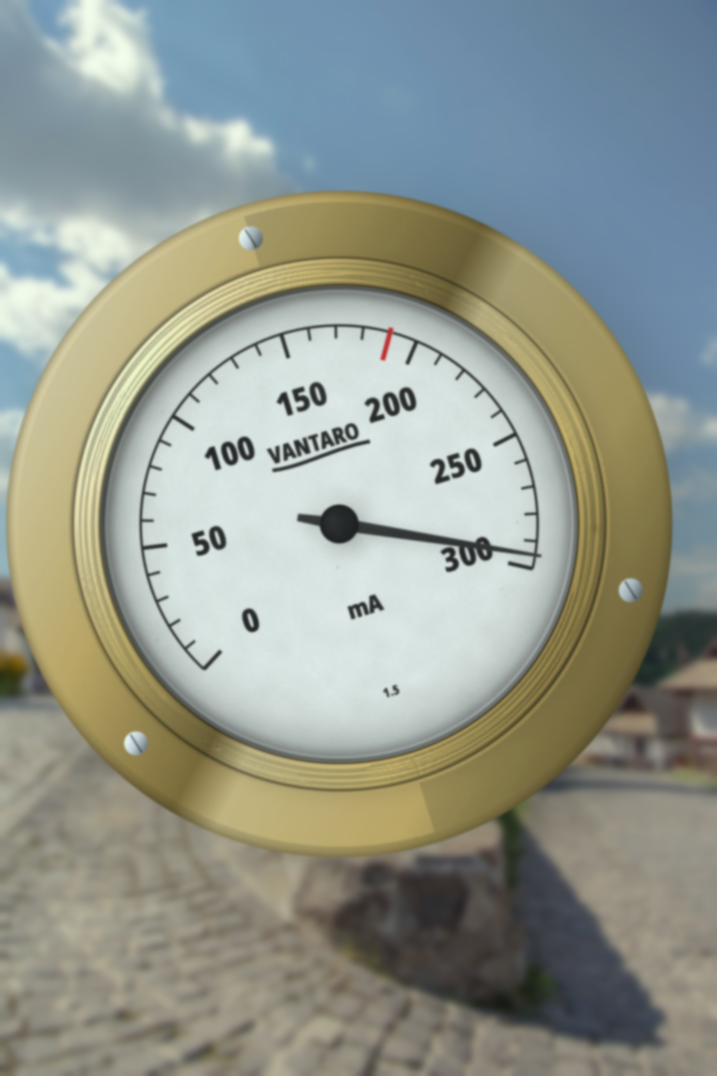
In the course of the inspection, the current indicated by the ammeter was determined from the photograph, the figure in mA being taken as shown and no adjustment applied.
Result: 295 mA
